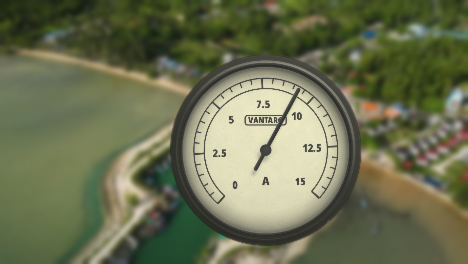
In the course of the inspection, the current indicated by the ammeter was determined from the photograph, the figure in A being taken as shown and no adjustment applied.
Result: 9.25 A
